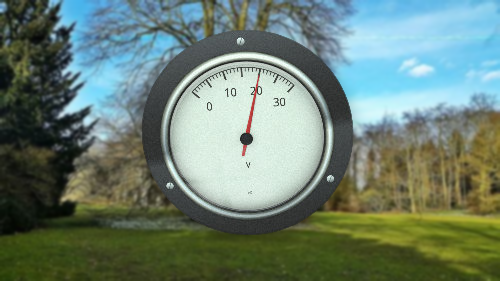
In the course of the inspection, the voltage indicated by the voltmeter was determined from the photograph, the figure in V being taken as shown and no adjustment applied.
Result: 20 V
